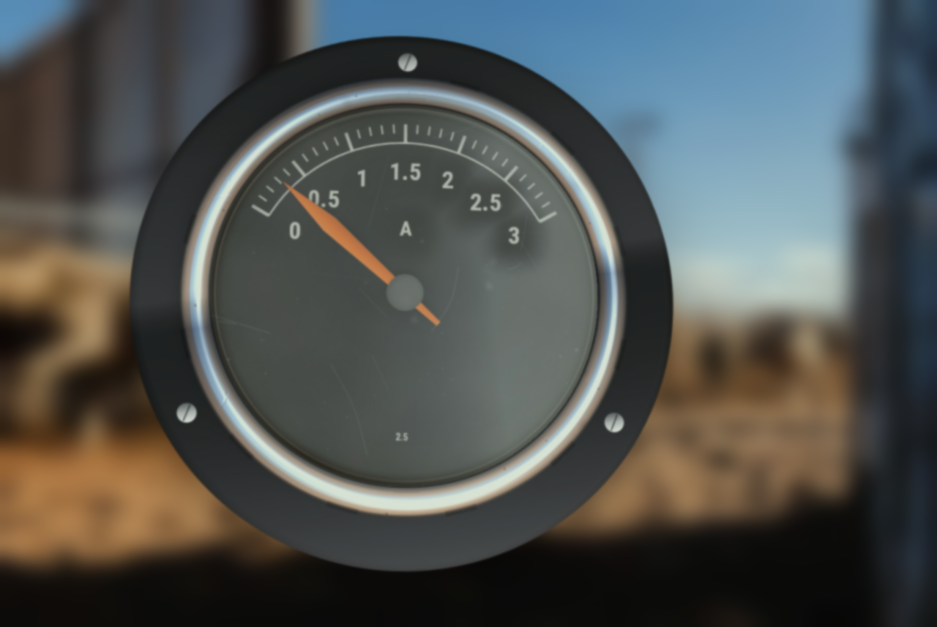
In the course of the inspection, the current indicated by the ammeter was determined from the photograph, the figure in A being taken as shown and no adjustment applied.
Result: 0.3 A
